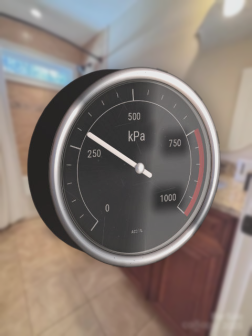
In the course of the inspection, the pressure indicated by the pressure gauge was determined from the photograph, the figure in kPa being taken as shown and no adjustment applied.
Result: 300 kPa
